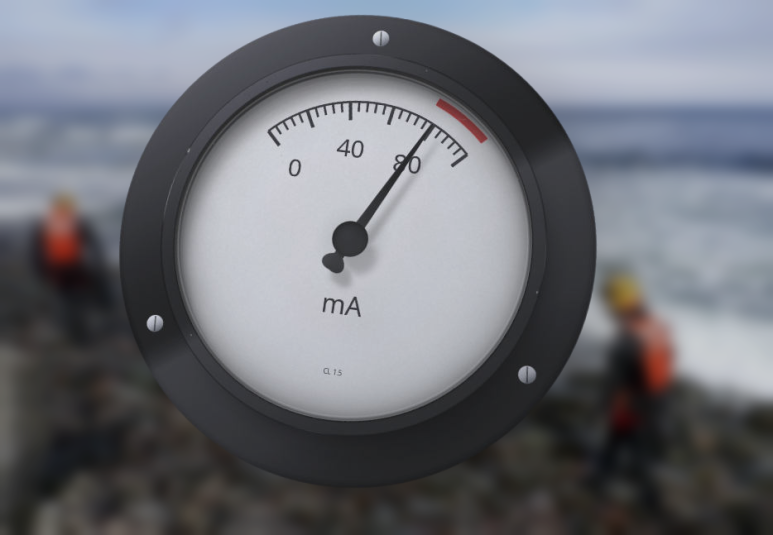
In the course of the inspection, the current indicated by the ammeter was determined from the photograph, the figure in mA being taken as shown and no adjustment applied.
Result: 80 mA
